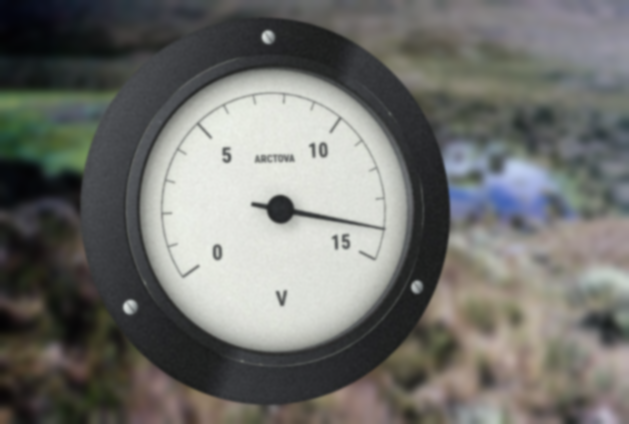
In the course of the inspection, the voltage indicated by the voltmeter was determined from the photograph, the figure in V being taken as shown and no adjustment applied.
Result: 14 V
